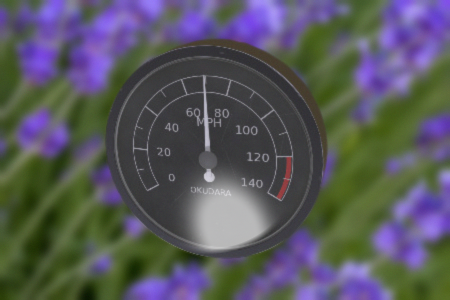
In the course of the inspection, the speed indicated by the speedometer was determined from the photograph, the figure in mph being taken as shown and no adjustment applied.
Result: 70 mph
